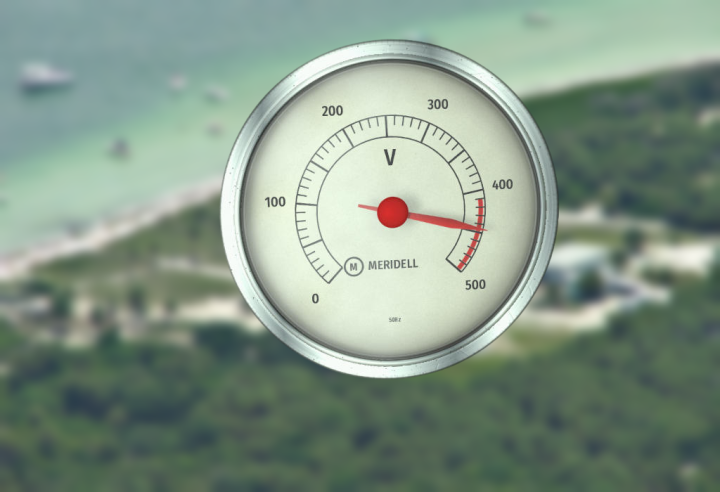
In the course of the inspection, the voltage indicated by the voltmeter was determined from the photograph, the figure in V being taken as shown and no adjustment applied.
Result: 445 V
